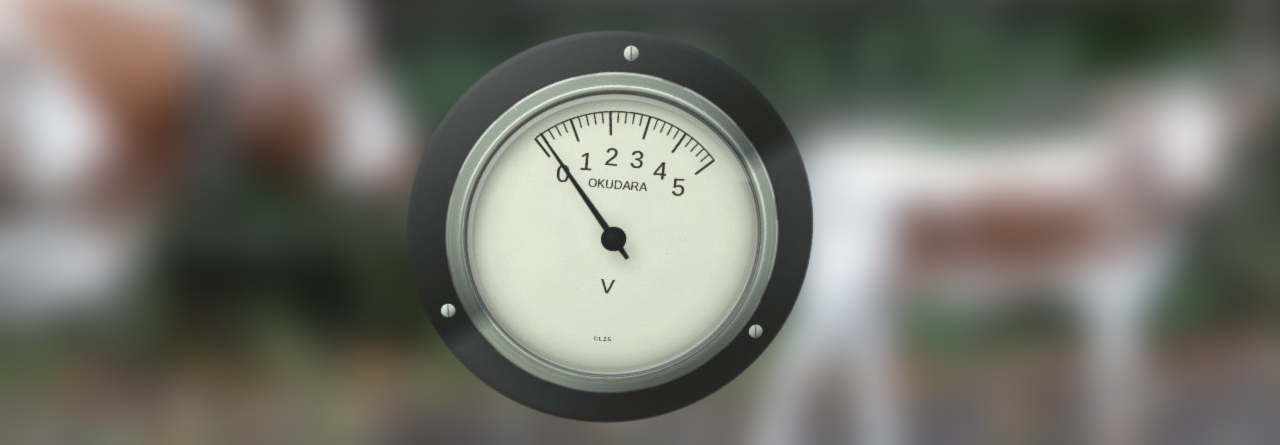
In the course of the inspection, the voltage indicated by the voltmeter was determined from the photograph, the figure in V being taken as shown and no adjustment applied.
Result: 0.2 V
